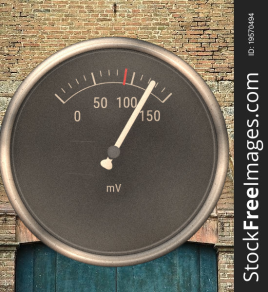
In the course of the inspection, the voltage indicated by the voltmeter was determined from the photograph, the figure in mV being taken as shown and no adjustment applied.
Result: 125 mV
